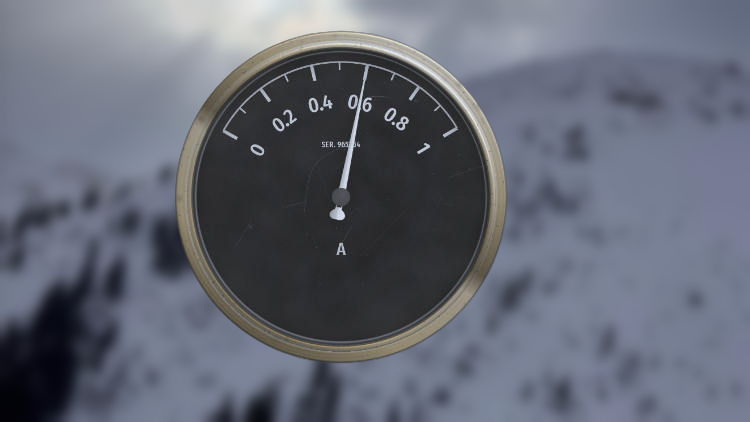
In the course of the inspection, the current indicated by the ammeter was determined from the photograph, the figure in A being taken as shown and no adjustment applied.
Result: 0.6 A
